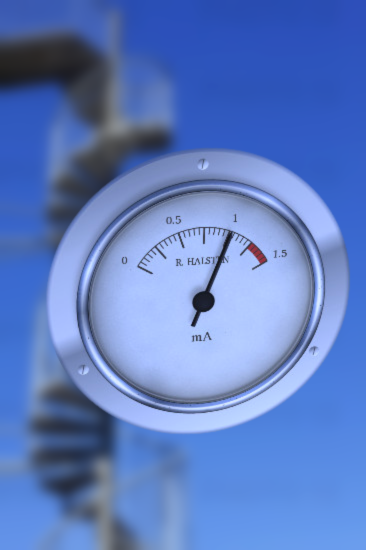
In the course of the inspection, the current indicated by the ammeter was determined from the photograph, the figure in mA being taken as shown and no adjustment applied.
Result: 1 mA
